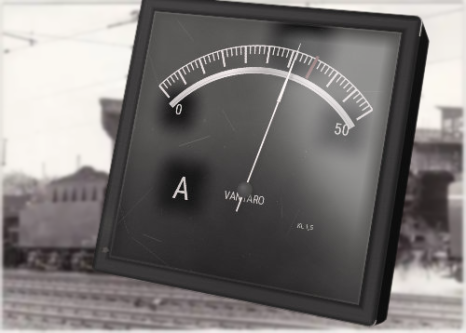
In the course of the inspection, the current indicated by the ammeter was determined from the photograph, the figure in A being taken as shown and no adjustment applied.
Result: 31 A
